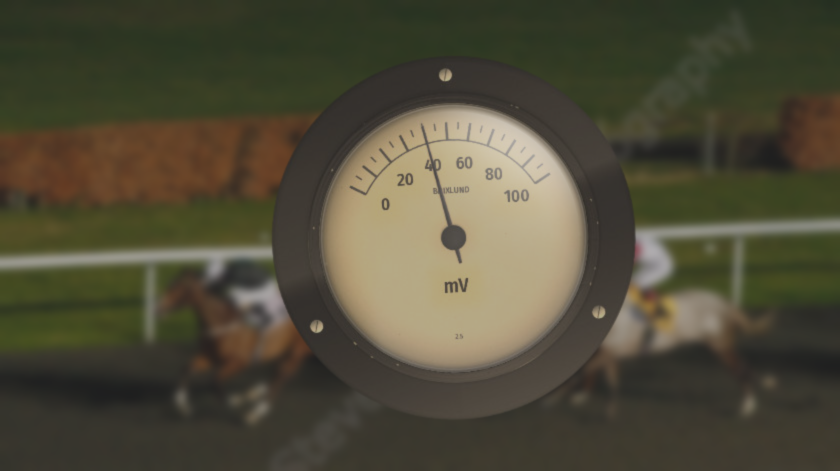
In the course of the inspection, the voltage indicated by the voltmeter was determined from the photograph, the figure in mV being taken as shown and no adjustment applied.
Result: 40 mV
